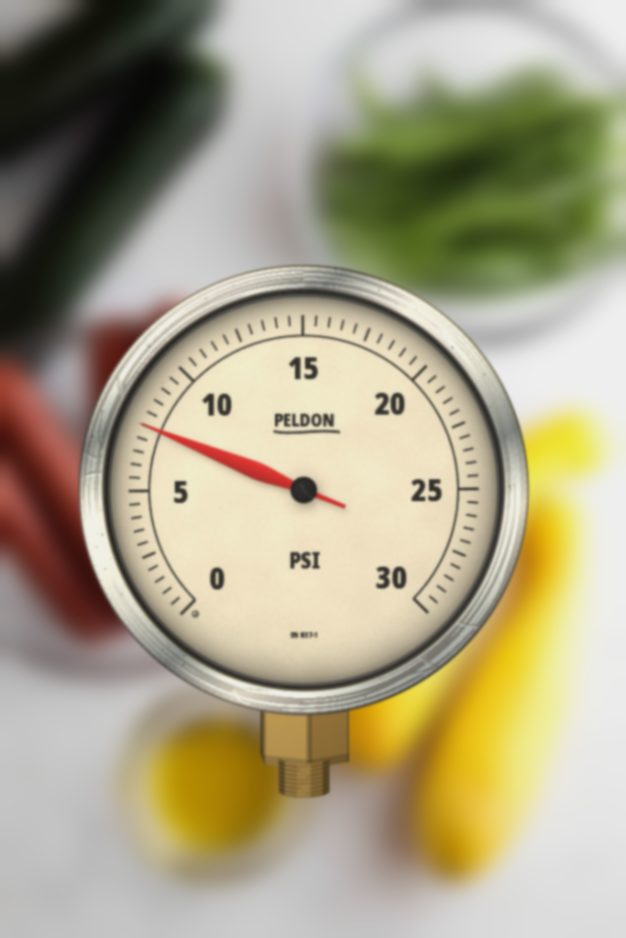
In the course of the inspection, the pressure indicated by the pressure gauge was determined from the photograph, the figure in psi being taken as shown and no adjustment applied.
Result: 7.5 psi
